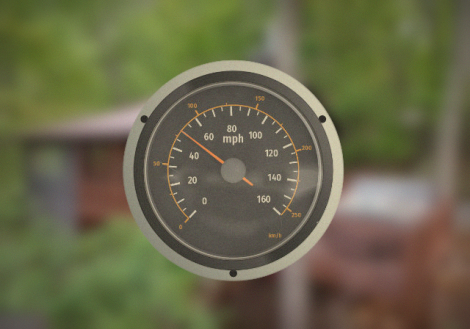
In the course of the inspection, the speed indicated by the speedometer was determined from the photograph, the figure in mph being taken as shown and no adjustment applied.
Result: 50 mph
